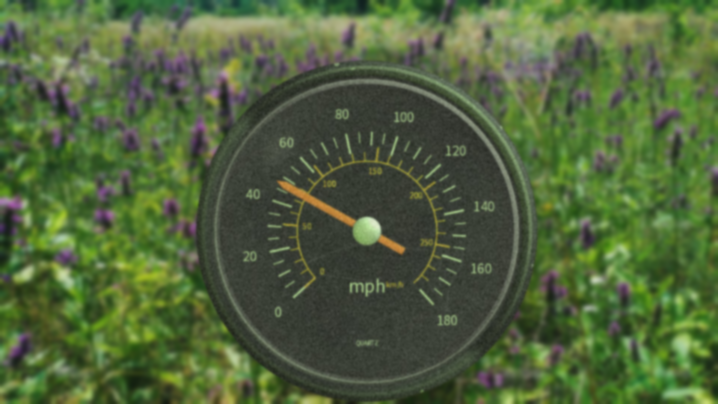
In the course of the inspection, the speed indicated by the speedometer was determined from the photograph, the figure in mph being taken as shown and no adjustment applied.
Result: 47.5 mph
